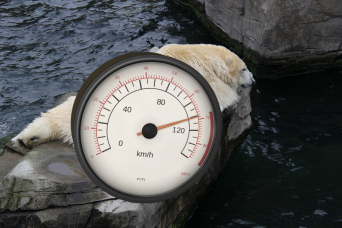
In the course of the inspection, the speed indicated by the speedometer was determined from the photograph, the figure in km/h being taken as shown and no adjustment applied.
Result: 110 km/h
